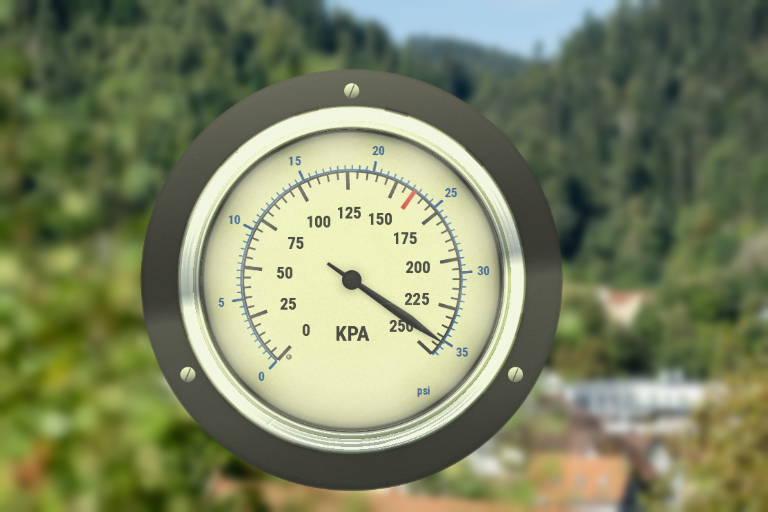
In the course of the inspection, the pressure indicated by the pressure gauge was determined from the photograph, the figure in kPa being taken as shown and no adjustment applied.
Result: 242.5 kPa
